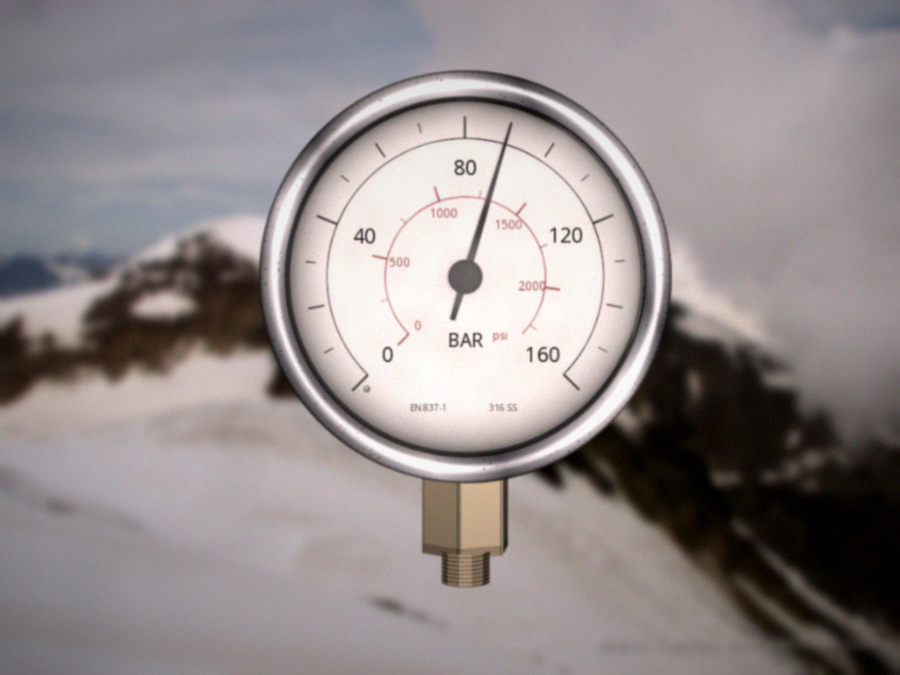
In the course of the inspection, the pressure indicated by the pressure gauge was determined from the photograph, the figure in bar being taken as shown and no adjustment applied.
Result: 90 bar
